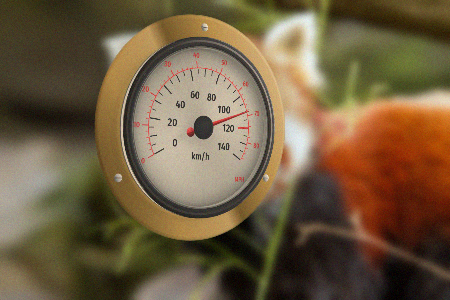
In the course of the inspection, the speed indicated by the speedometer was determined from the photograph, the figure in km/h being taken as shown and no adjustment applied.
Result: 110 km/h
